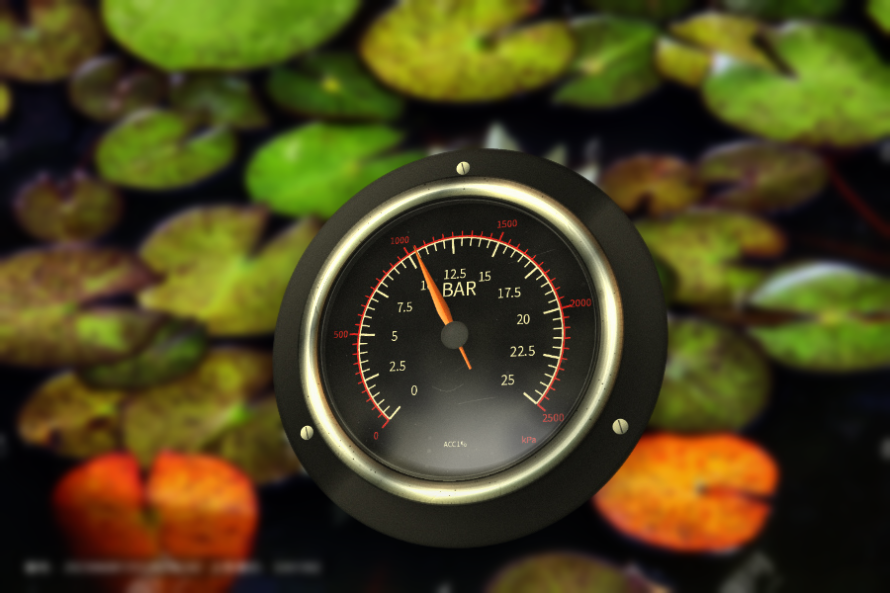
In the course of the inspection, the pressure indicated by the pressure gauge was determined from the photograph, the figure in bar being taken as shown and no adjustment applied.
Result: 10.5 bar
